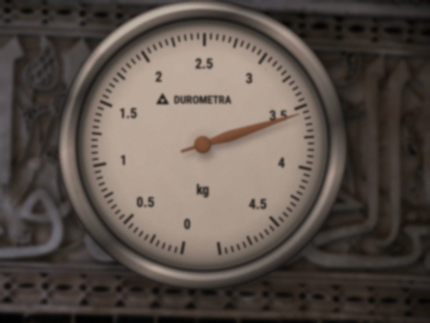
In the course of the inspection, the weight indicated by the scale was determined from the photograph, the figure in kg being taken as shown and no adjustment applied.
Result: 3.55 kg
